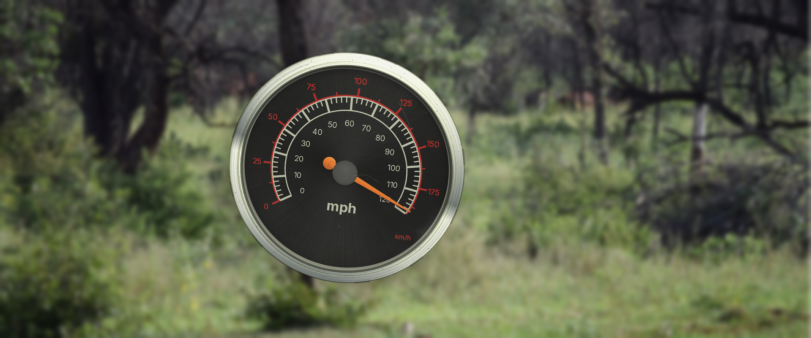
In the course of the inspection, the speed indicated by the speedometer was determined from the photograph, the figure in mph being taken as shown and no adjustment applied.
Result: 118 mph
